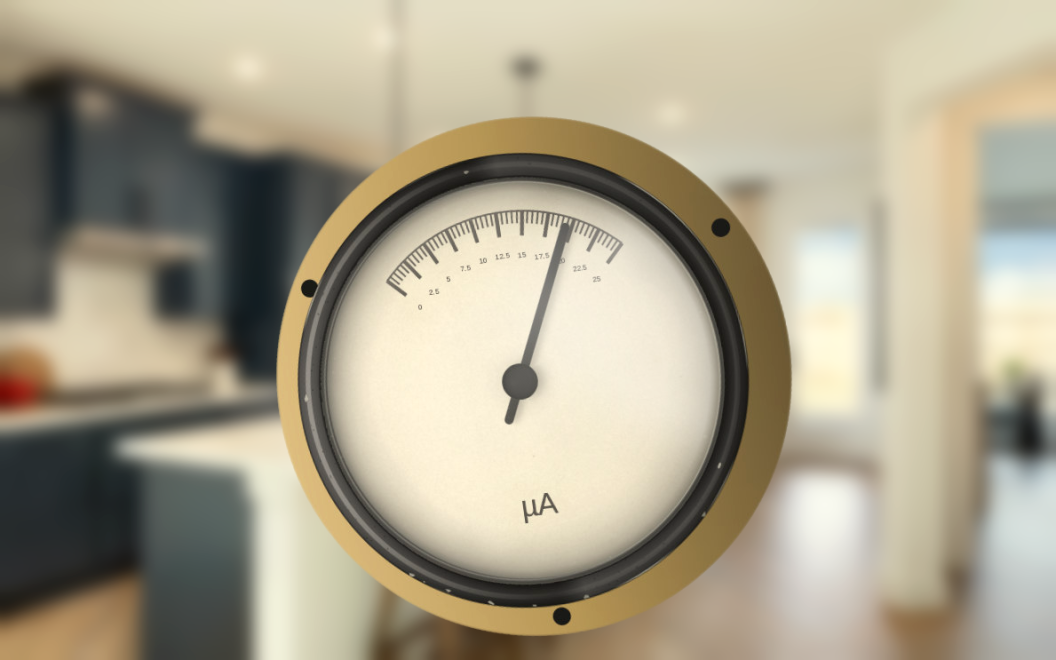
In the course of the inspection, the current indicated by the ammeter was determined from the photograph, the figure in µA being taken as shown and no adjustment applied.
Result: 19.5 µA
